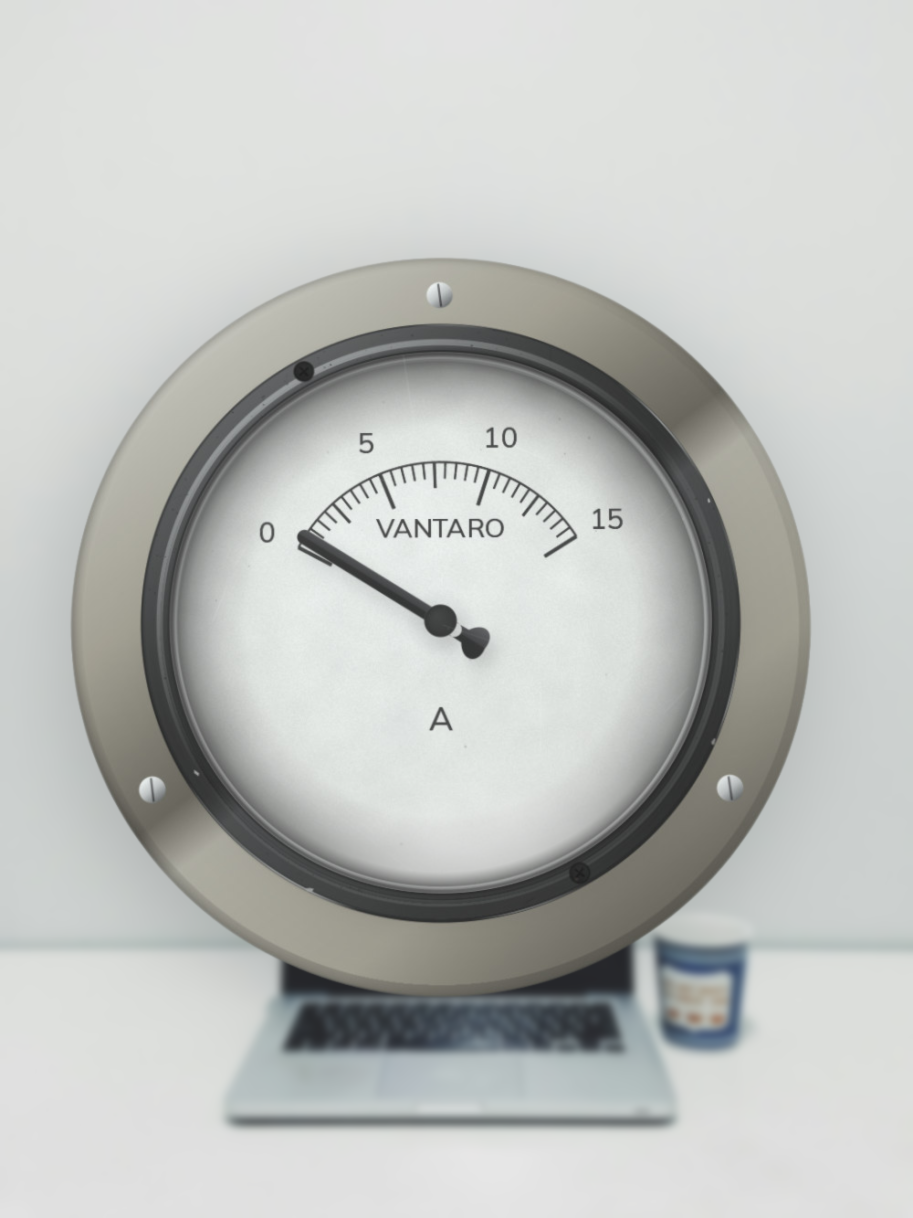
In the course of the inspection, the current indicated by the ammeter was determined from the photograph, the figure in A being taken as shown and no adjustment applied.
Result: 0.5 A
